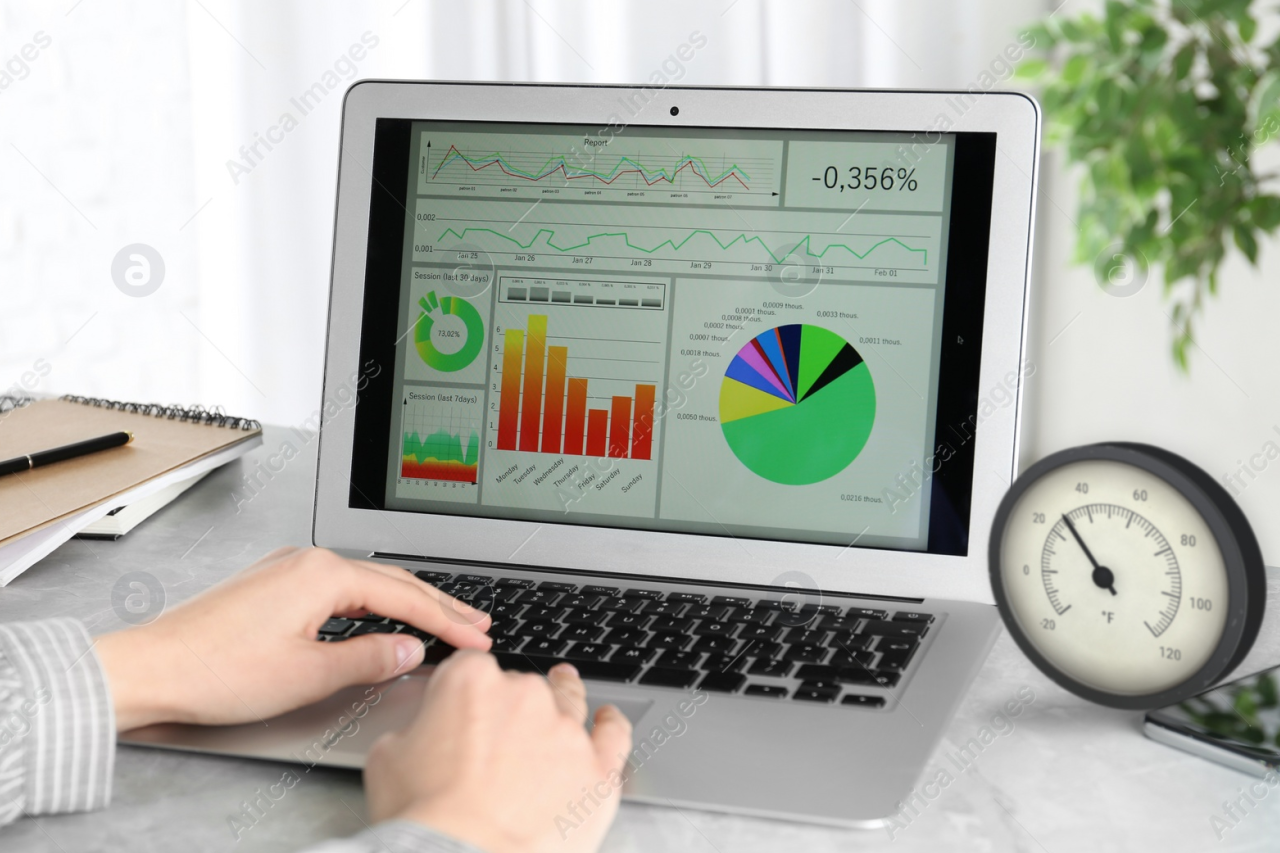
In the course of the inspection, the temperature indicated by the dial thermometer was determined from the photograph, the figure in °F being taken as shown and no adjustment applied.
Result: 30 °F
